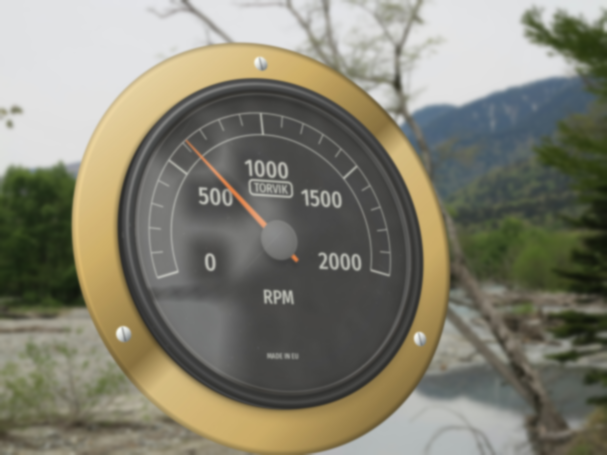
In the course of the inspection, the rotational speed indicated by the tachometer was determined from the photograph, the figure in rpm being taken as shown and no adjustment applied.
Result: 600 rpm
